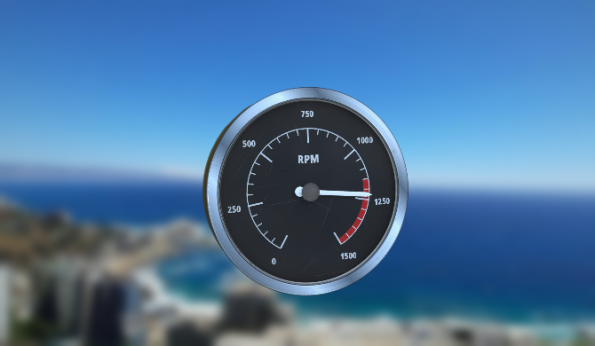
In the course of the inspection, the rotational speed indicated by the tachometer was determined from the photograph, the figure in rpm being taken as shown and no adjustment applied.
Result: 1225 rpm
